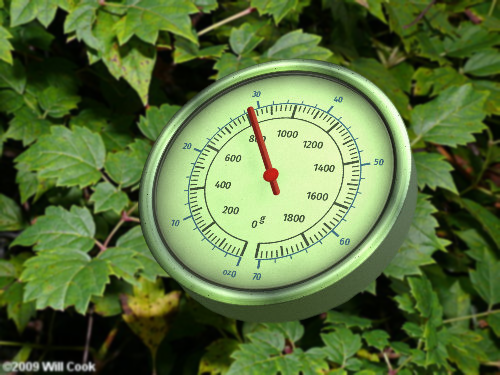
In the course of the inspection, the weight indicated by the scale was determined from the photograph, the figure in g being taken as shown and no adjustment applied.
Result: 820 g
